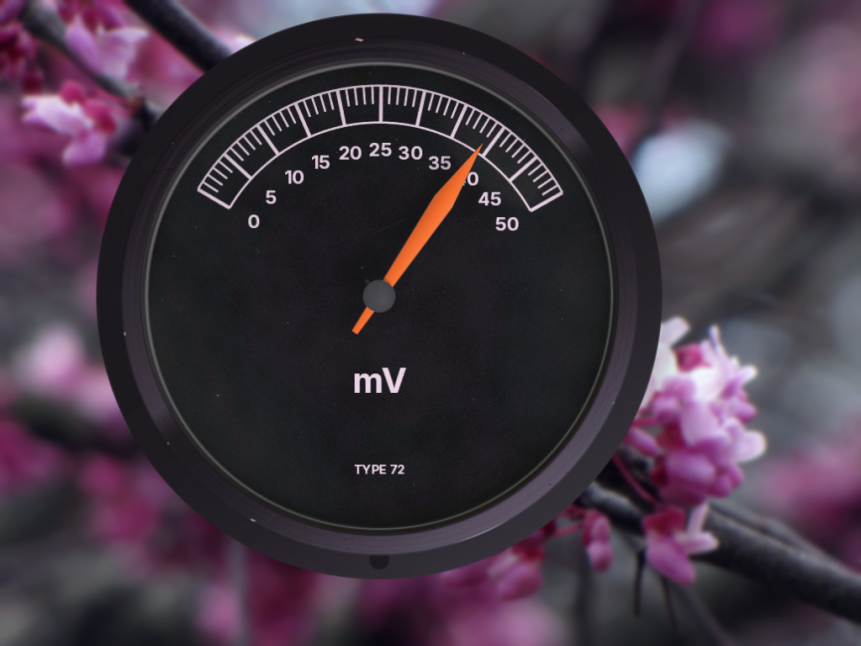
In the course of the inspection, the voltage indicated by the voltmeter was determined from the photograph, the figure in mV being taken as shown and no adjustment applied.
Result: 39 mV
